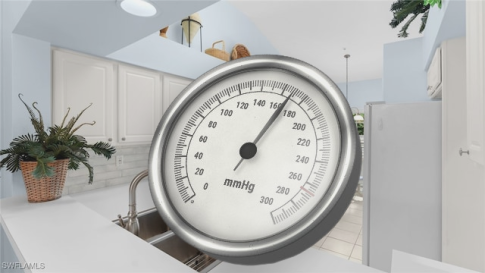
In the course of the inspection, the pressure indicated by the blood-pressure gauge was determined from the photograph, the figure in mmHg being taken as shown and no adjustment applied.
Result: 170 mmHg
